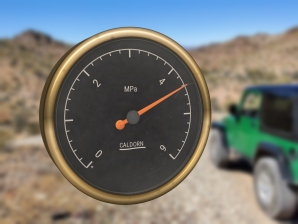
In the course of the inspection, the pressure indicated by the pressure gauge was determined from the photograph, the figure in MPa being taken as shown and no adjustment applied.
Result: 4.4 MPa
